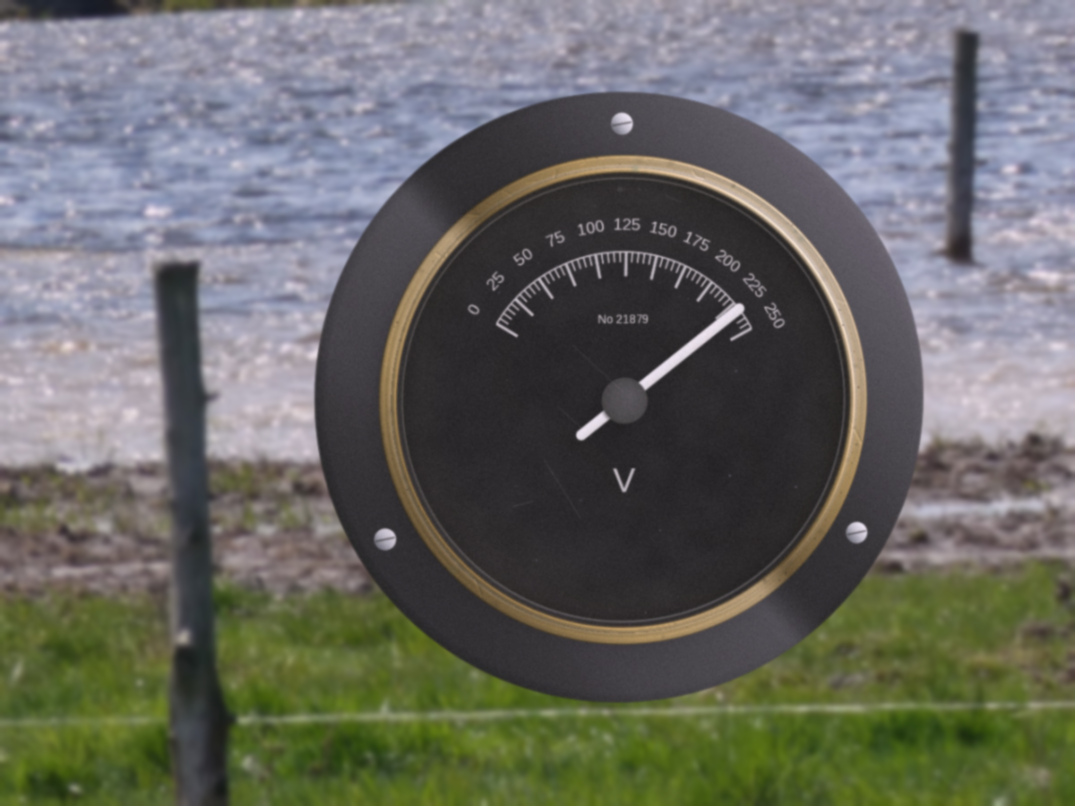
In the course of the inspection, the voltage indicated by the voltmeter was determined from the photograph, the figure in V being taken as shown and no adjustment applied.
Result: 230 V
